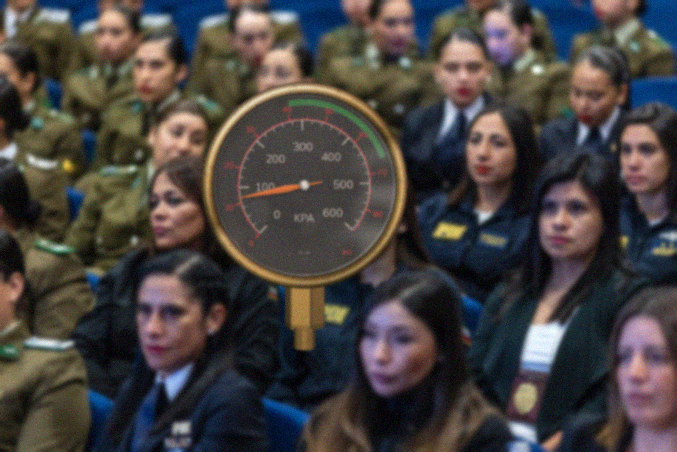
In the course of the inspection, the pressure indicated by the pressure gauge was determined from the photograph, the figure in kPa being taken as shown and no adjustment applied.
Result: 80 kPa
